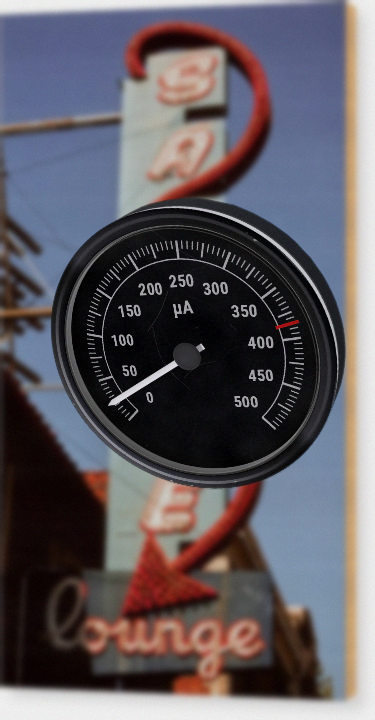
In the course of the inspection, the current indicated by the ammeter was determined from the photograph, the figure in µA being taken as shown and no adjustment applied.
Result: 25 µA
